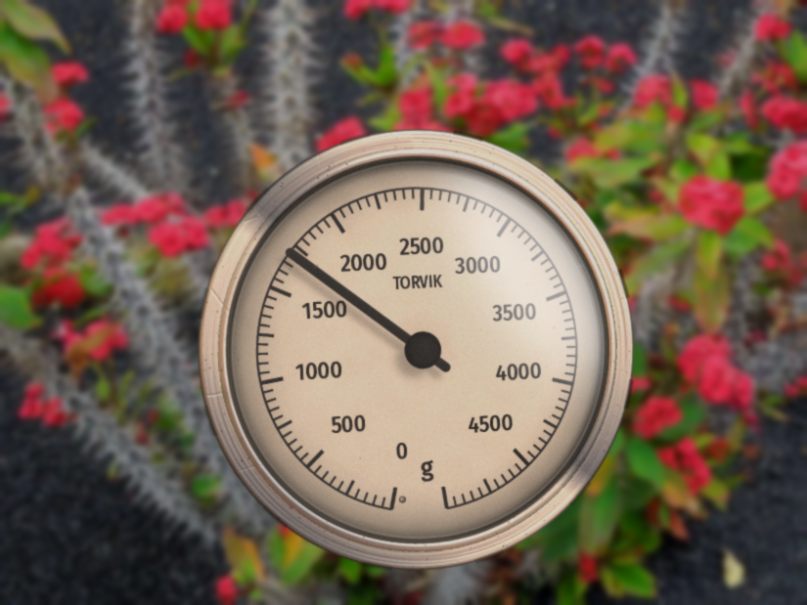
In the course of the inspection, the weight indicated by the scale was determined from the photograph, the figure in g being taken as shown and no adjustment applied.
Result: 1700 g
